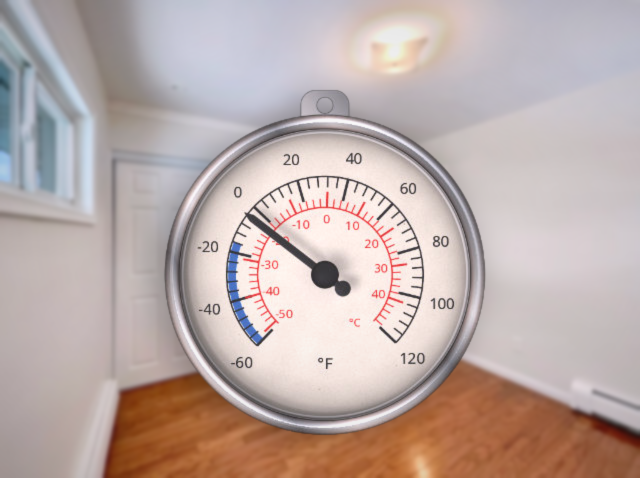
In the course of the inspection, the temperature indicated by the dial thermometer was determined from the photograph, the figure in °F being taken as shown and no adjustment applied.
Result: -4 °F
